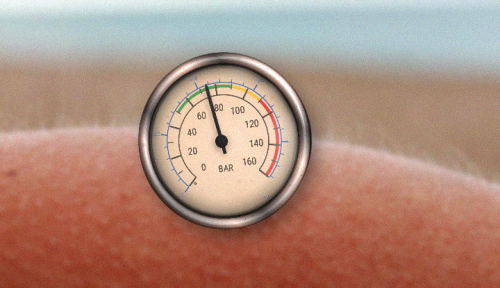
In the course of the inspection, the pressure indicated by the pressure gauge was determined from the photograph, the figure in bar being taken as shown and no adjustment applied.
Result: 75 bar
